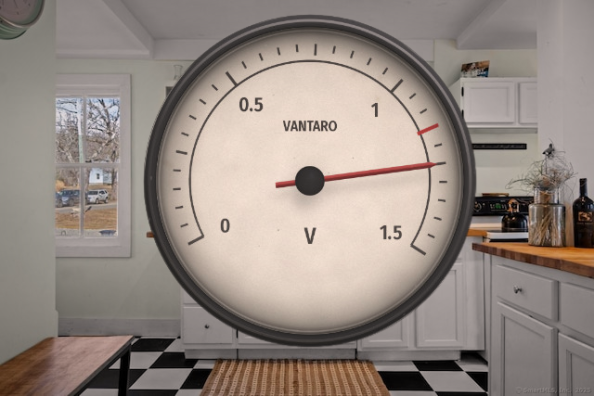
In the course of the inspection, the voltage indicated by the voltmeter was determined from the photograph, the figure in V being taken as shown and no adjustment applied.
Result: 1.25 V
